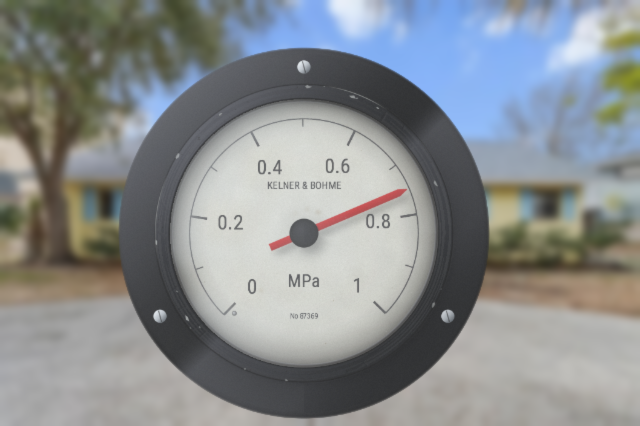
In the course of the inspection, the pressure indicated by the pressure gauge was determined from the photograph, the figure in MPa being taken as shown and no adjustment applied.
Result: 0.75 MPa
